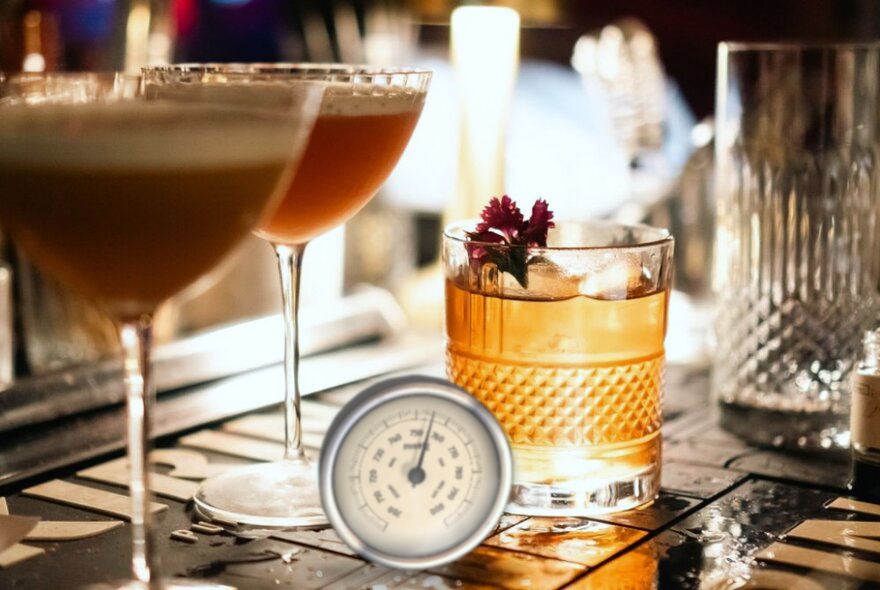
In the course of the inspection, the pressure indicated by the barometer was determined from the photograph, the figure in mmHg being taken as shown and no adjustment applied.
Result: 755 mmHg
